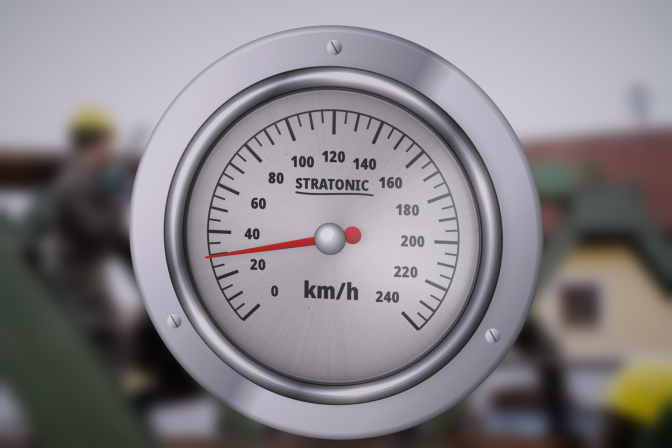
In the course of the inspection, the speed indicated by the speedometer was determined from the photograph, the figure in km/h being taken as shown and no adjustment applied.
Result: 30 km/h
